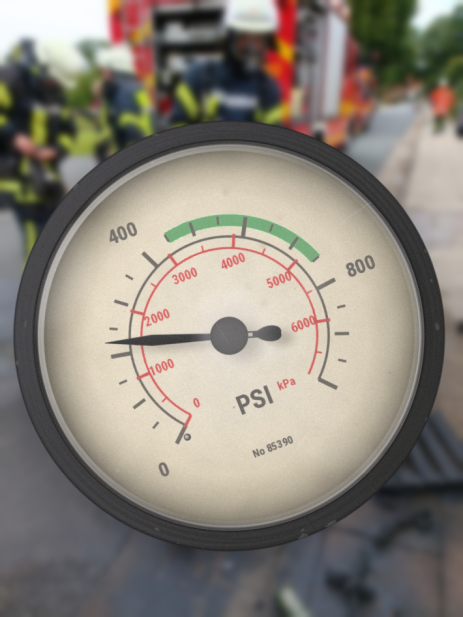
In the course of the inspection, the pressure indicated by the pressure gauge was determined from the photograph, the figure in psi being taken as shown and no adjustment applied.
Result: 225 psi
